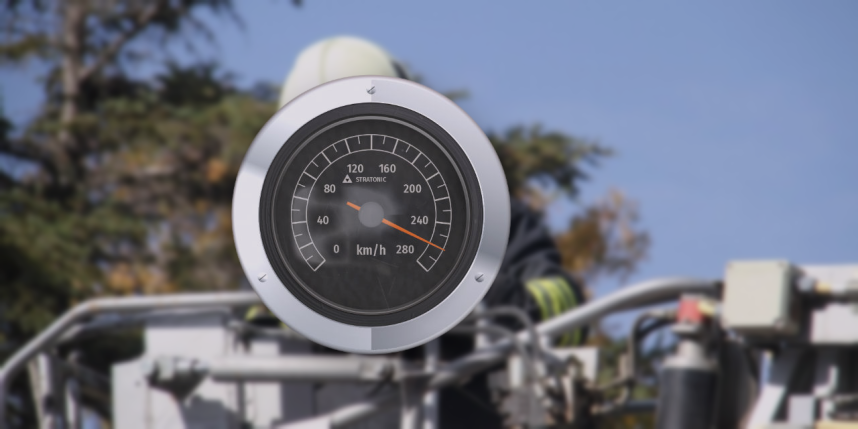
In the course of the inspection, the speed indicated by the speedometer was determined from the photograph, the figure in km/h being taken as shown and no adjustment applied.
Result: 260 km/h
